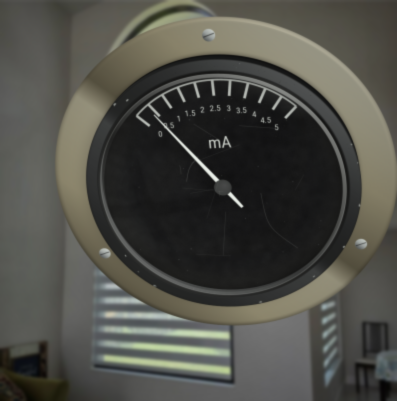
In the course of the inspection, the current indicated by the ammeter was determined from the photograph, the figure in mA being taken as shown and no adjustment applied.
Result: 0.5 mA
